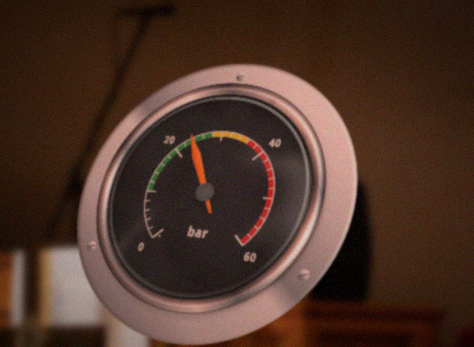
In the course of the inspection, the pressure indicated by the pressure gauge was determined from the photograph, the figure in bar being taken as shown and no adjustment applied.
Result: 24 bar
